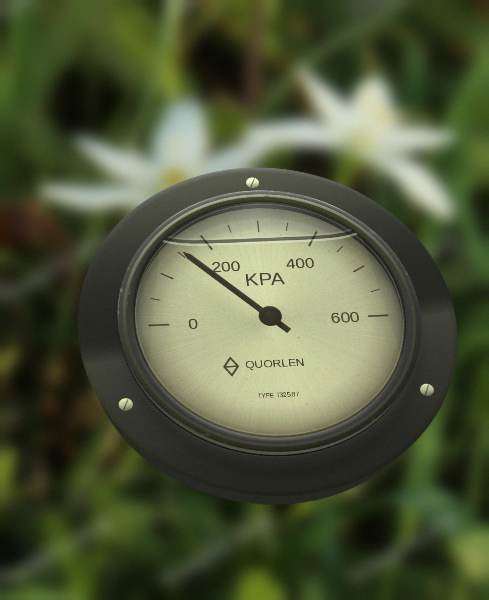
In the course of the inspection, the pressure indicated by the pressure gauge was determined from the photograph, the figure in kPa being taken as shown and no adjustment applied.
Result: 150 kPa
